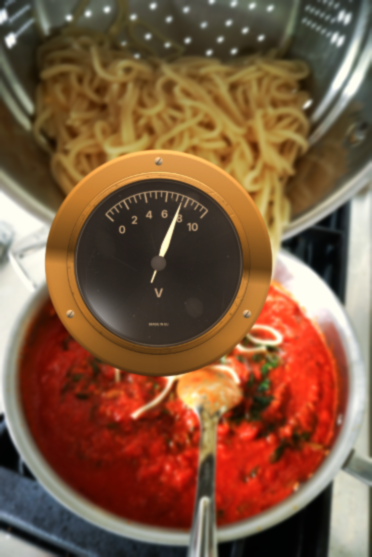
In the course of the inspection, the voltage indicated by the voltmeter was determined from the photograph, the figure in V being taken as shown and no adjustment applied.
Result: 7.5 V
